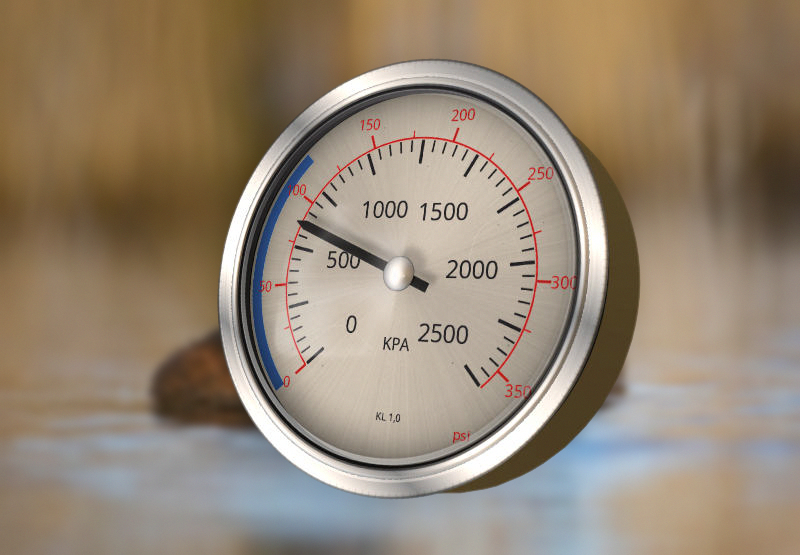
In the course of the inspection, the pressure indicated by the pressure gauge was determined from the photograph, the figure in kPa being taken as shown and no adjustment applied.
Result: 600 kPa
